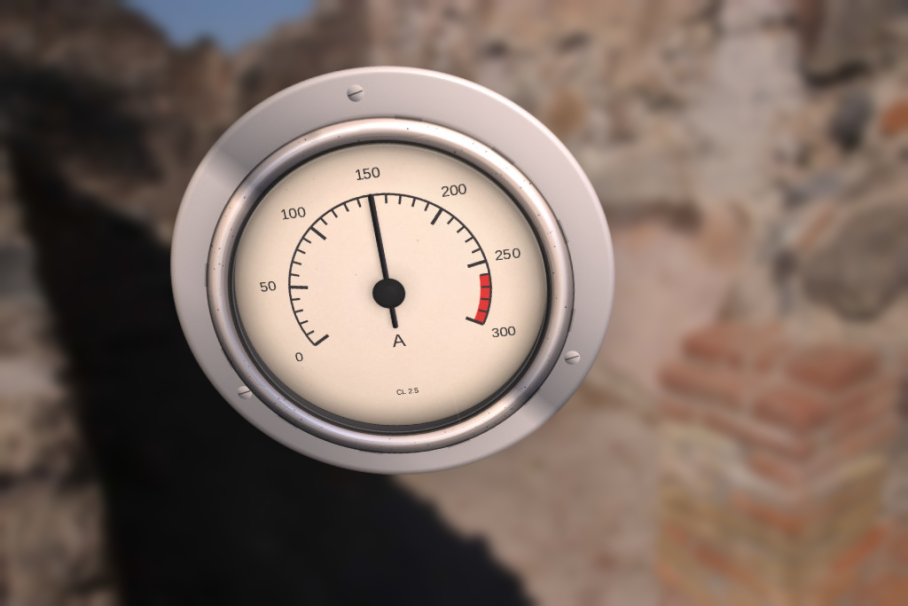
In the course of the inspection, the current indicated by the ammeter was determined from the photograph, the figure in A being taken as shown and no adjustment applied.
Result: 150 A
